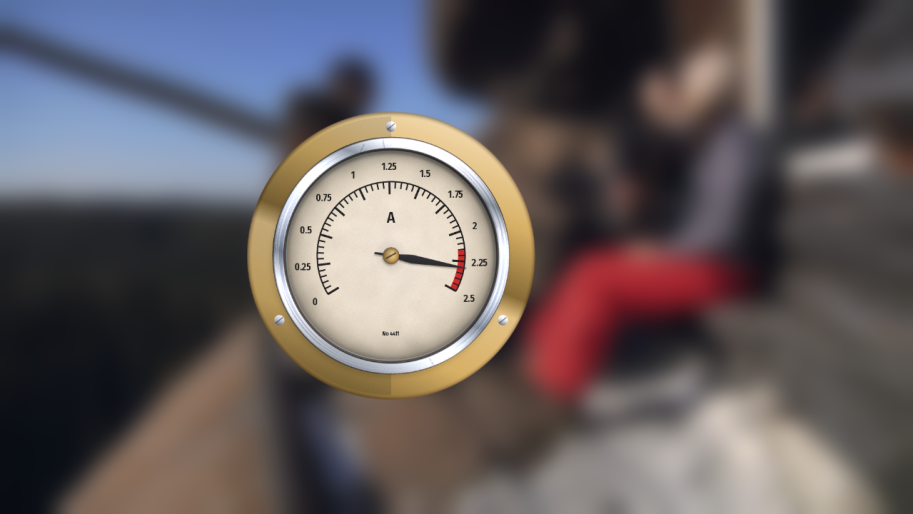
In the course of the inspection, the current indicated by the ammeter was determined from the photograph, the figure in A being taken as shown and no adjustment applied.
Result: 2.3 A
